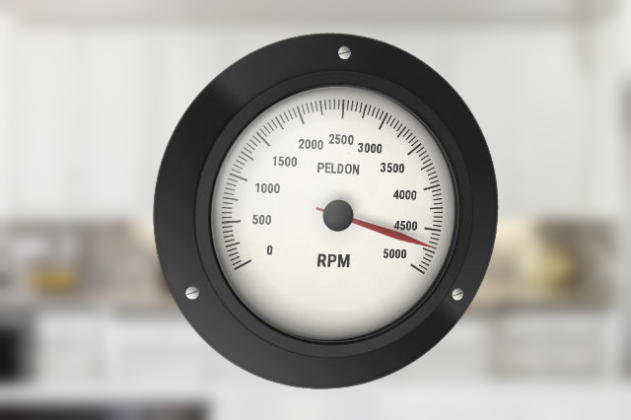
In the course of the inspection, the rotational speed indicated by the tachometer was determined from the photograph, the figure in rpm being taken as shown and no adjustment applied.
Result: 4700 rpm
